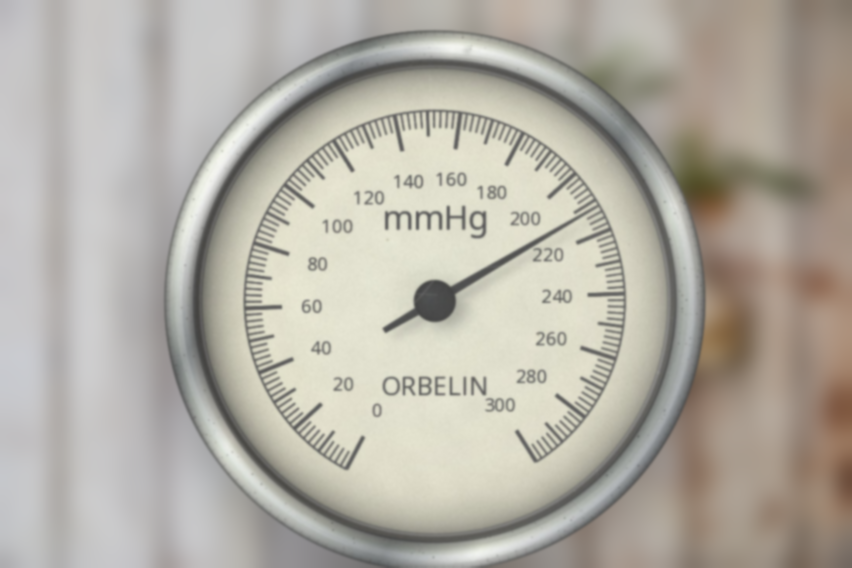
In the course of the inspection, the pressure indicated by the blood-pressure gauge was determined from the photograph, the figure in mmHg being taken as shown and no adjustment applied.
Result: 212 mmHg
